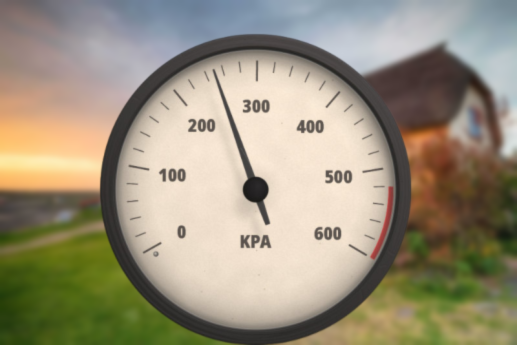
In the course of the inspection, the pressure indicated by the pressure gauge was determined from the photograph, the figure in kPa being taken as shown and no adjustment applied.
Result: 250 kPa
